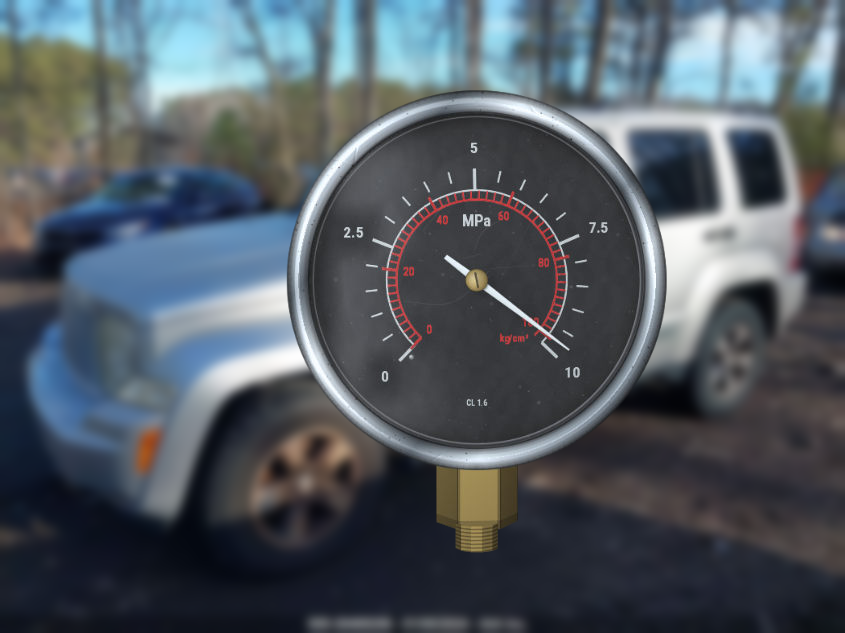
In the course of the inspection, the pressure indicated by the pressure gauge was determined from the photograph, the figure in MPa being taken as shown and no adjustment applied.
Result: 9.75 MPa
